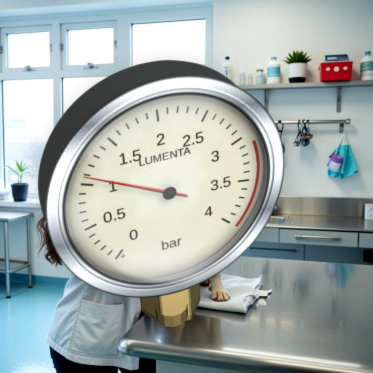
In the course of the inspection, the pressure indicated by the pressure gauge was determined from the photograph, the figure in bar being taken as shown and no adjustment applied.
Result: 1.1 bar
